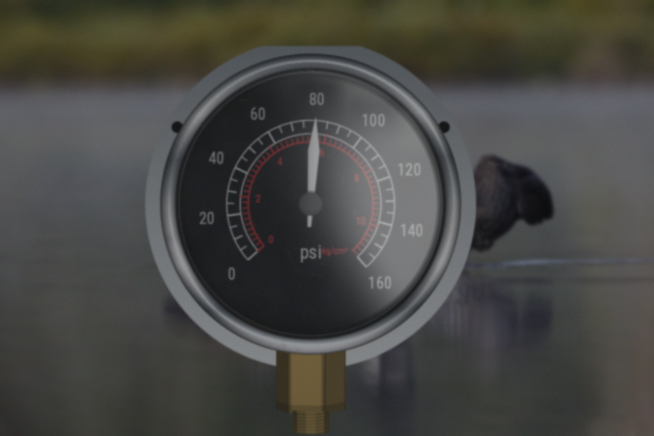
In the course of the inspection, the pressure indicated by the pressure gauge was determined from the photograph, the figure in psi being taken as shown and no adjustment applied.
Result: 80 psi
